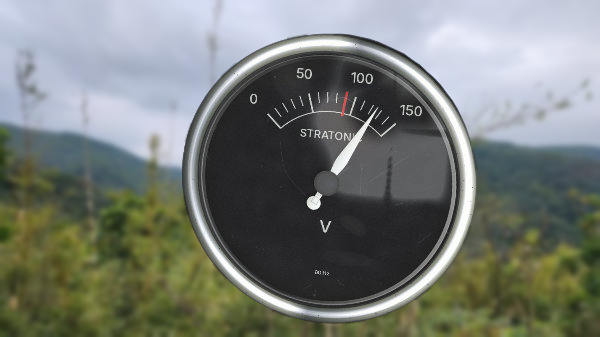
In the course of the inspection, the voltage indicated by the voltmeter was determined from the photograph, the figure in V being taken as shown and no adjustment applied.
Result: 125 V
